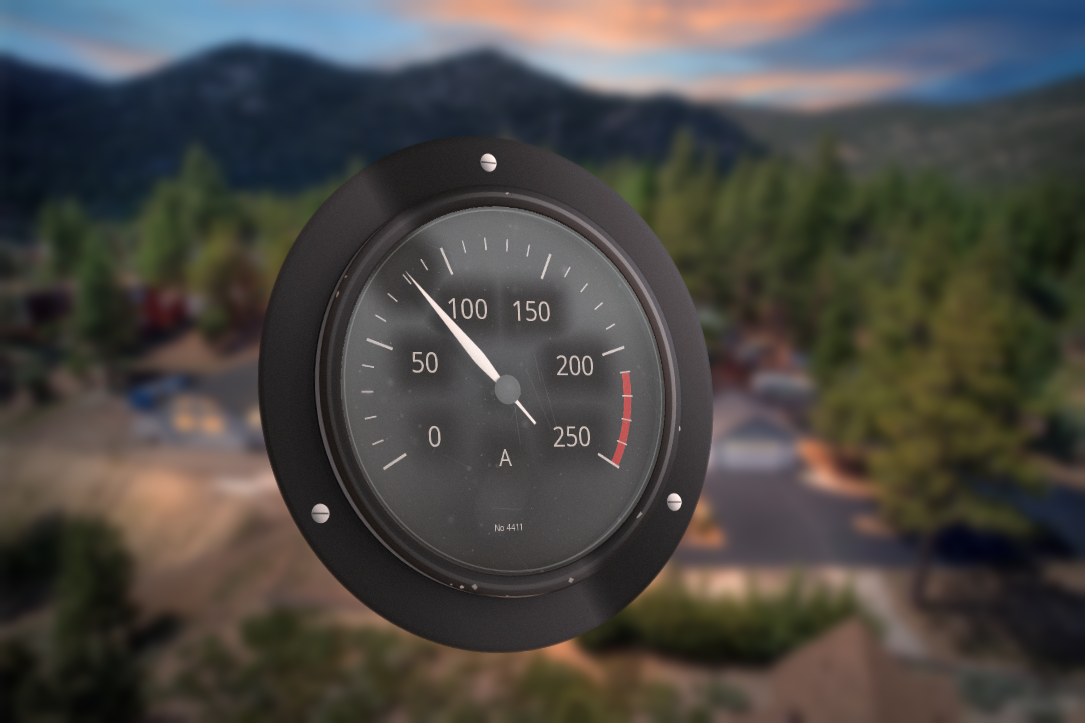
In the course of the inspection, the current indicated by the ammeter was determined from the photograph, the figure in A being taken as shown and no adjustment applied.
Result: 80 A
